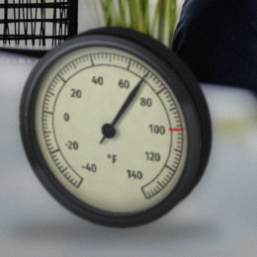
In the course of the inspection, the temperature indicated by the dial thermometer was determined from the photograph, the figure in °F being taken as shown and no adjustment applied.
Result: 70 °F
